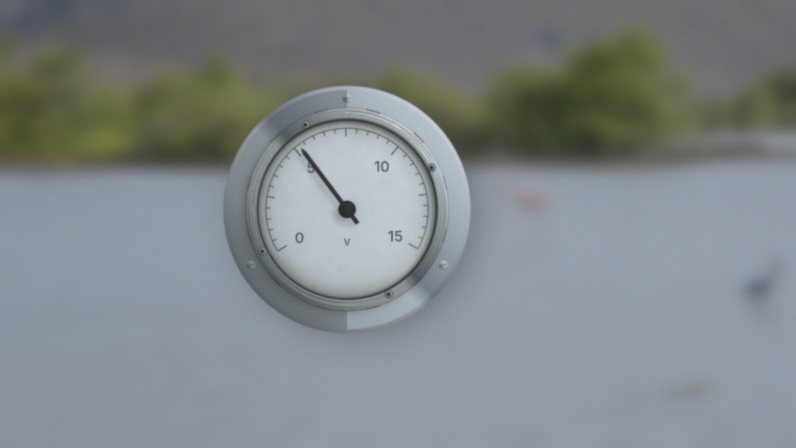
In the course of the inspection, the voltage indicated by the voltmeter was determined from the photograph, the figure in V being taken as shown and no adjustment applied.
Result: 5.25 V
